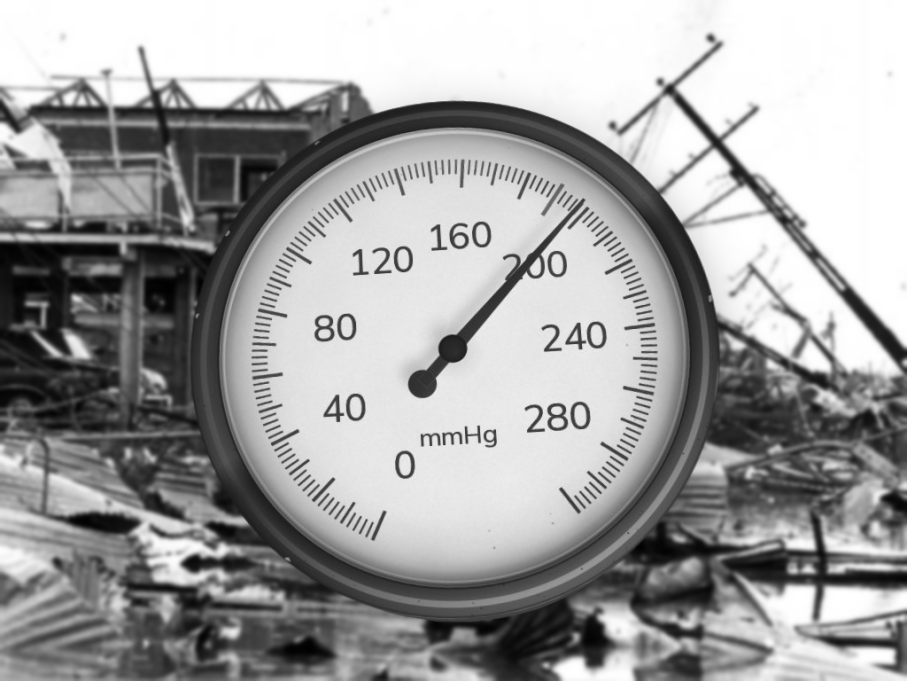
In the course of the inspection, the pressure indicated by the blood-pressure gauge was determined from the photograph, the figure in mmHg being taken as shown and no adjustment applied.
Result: 198 mmHg
